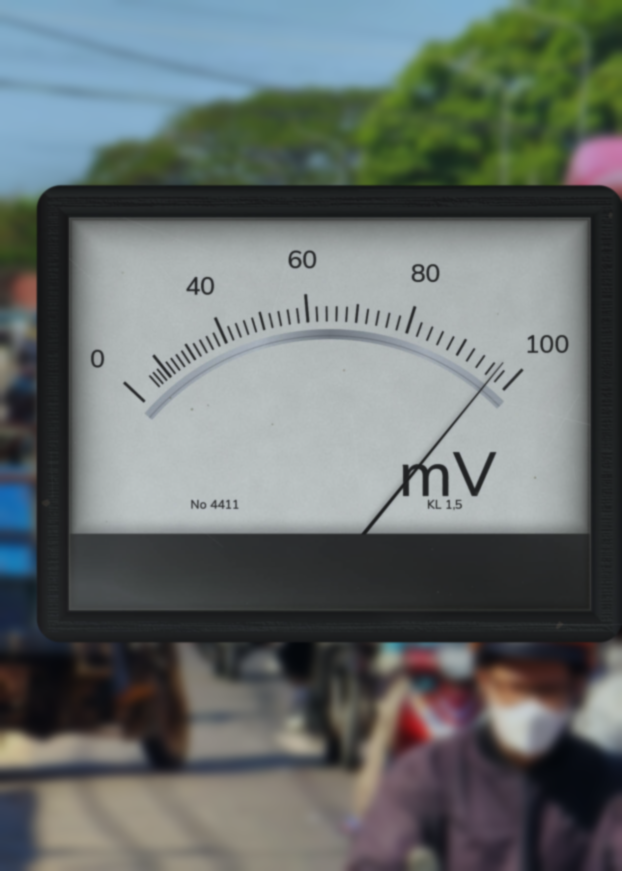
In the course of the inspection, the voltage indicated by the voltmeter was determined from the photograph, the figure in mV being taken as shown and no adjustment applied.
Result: 97 mV
